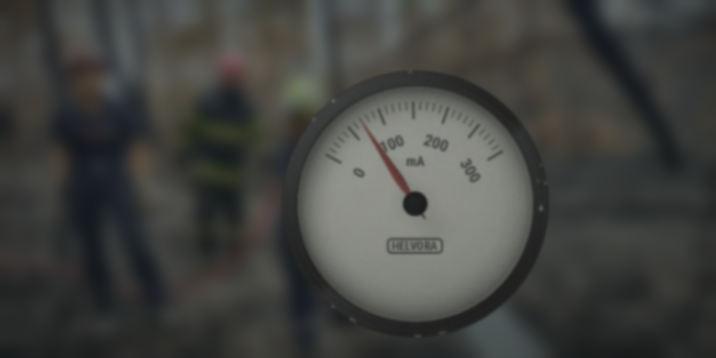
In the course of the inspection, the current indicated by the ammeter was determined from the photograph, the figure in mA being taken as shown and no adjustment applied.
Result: 70 mA
